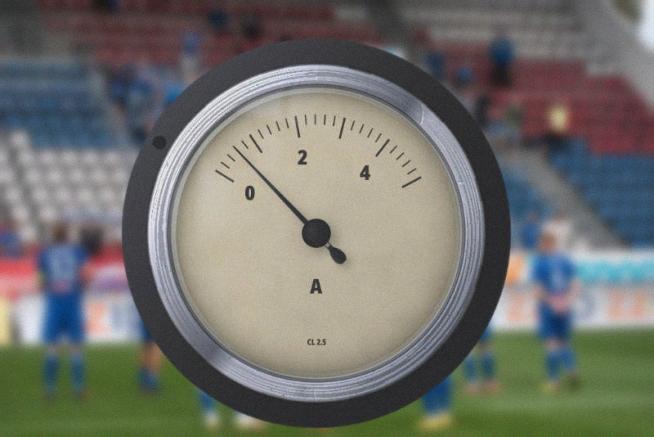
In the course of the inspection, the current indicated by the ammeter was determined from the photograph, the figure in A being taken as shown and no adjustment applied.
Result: 0.6 A
